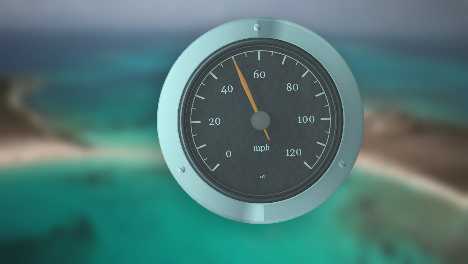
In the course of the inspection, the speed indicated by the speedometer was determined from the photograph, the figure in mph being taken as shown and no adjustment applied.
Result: 50 mph
